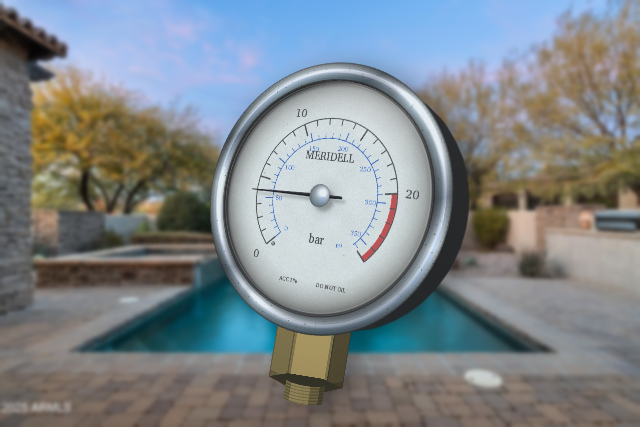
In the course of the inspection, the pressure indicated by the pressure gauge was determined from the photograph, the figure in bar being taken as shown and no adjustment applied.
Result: 4 bar
